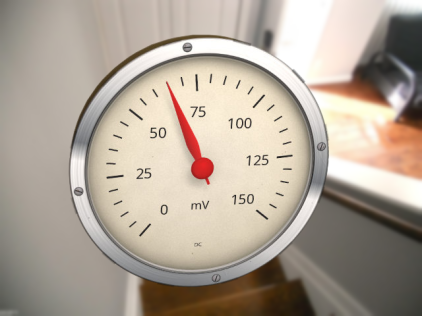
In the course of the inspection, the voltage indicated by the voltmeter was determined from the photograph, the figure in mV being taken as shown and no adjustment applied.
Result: 65 mV
